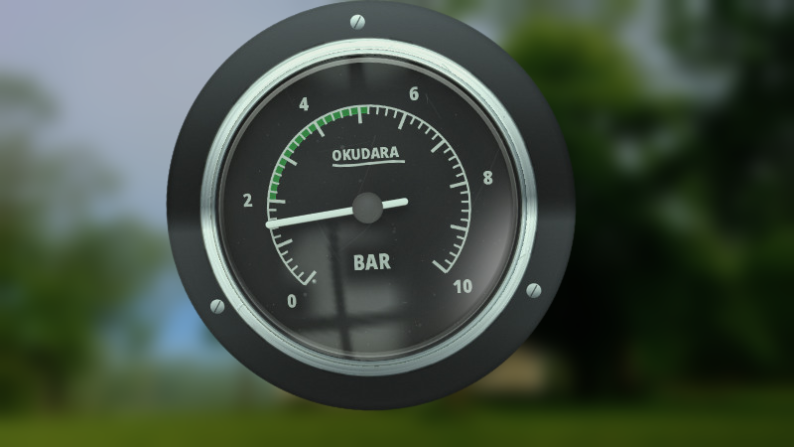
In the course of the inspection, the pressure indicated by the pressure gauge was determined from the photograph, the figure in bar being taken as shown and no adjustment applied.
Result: 1.5 bar
